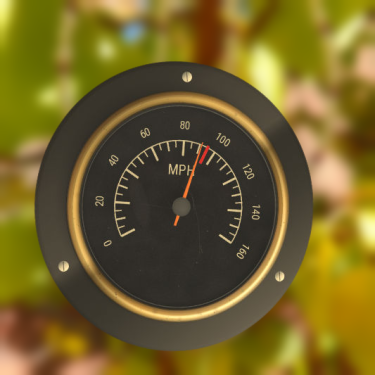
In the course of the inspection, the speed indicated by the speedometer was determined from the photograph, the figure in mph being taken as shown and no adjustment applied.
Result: 90 mph
